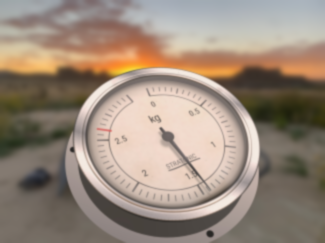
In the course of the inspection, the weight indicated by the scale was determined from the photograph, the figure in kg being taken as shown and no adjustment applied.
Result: 1.45 kg
